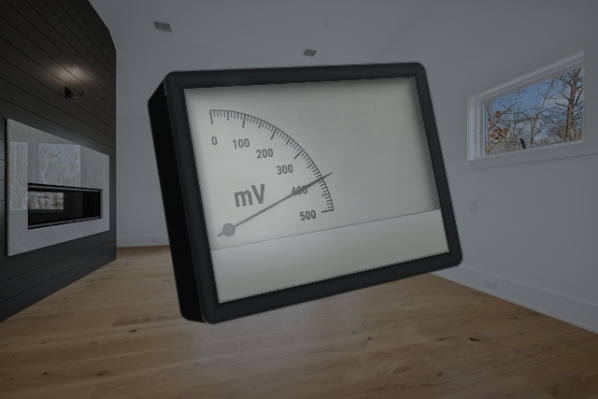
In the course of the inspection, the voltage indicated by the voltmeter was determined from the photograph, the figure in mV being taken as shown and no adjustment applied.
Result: 400 mV
